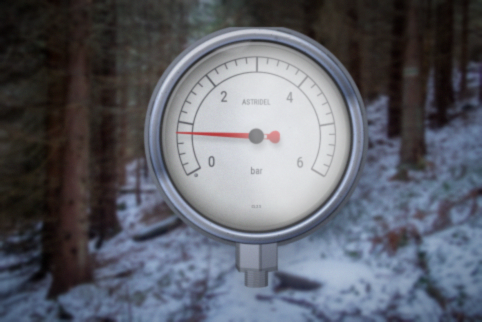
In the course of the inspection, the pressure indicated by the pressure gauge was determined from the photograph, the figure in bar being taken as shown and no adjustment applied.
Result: 0.8 bar
